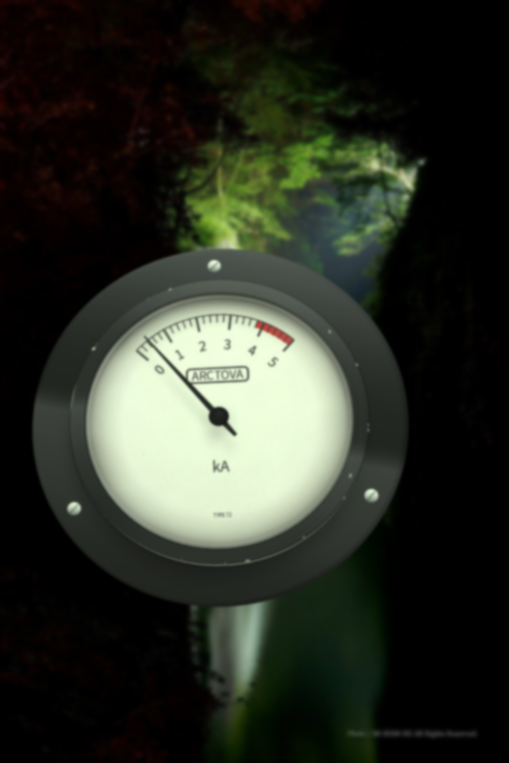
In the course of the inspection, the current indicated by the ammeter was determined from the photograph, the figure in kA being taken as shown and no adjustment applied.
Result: 0.4 kA
